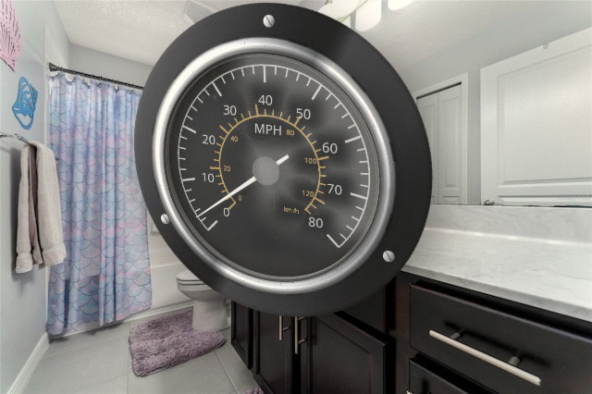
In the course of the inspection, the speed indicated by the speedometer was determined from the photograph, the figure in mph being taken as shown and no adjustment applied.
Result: 3 mph
